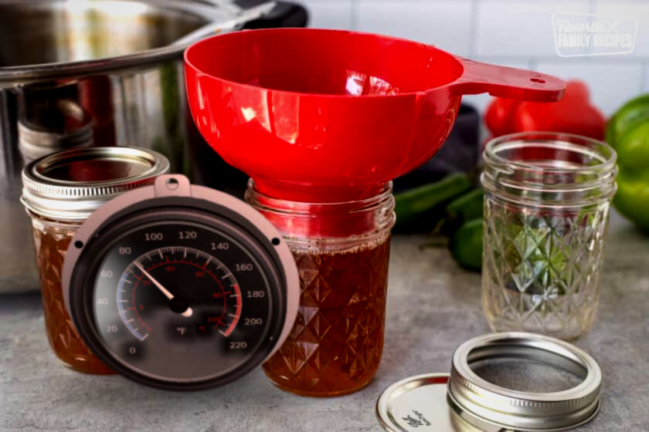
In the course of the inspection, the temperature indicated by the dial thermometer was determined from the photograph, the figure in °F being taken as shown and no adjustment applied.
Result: 80 °F
